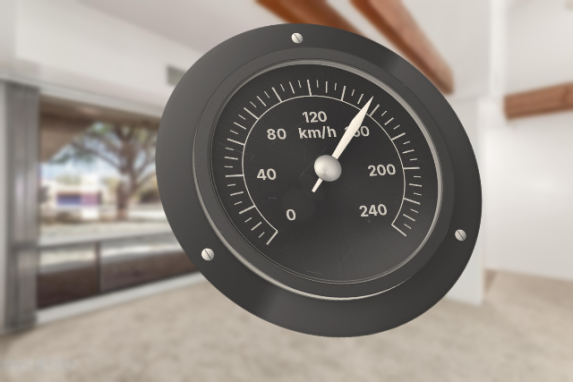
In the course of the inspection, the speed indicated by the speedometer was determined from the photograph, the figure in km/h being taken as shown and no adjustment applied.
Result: 155 km/h
